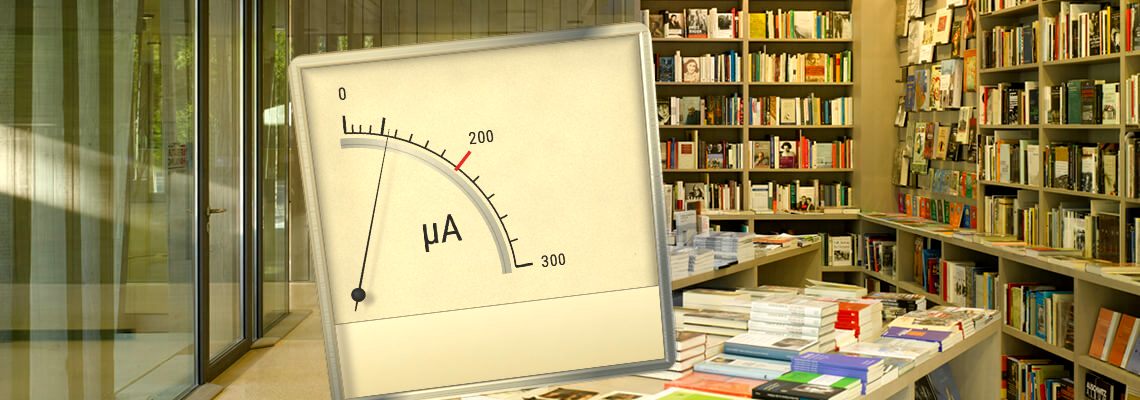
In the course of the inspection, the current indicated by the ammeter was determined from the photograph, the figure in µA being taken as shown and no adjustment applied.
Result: 110 µA
